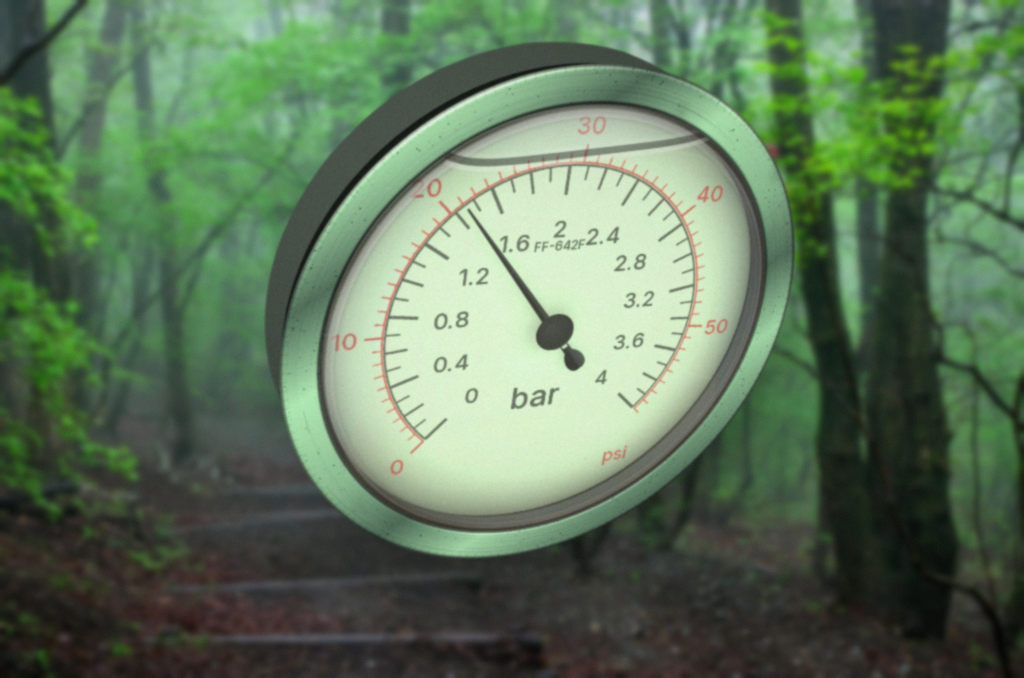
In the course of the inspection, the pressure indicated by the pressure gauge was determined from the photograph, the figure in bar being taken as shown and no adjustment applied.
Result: 1.45 bar
